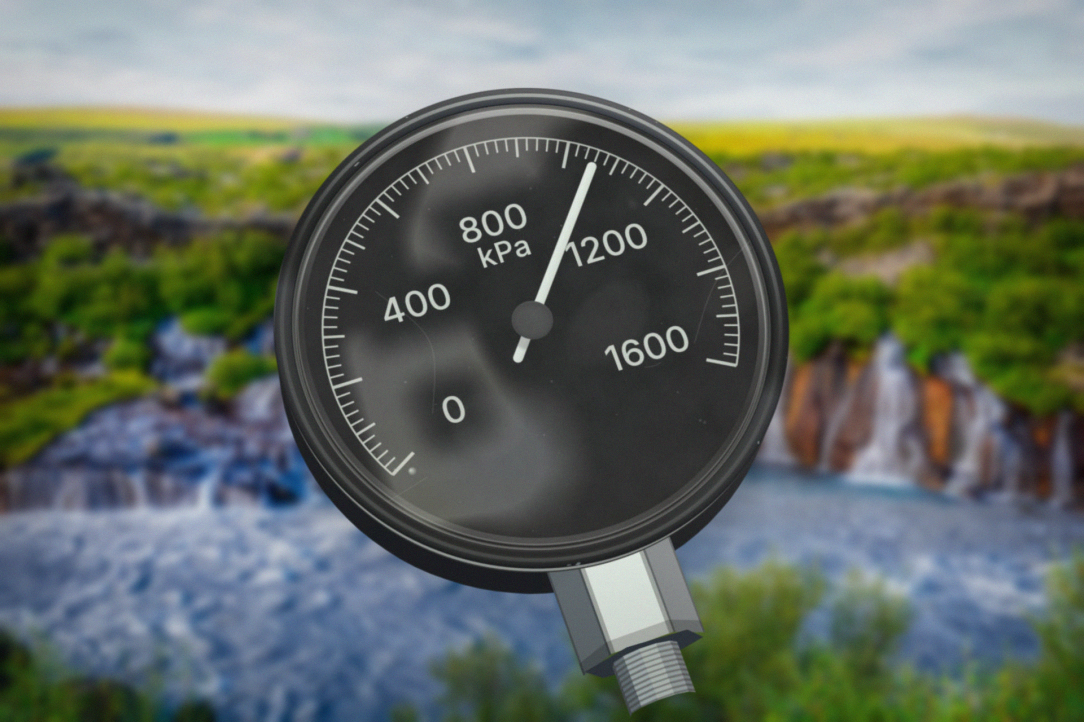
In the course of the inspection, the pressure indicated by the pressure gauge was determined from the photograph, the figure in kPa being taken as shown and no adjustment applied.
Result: 1060 kPa
